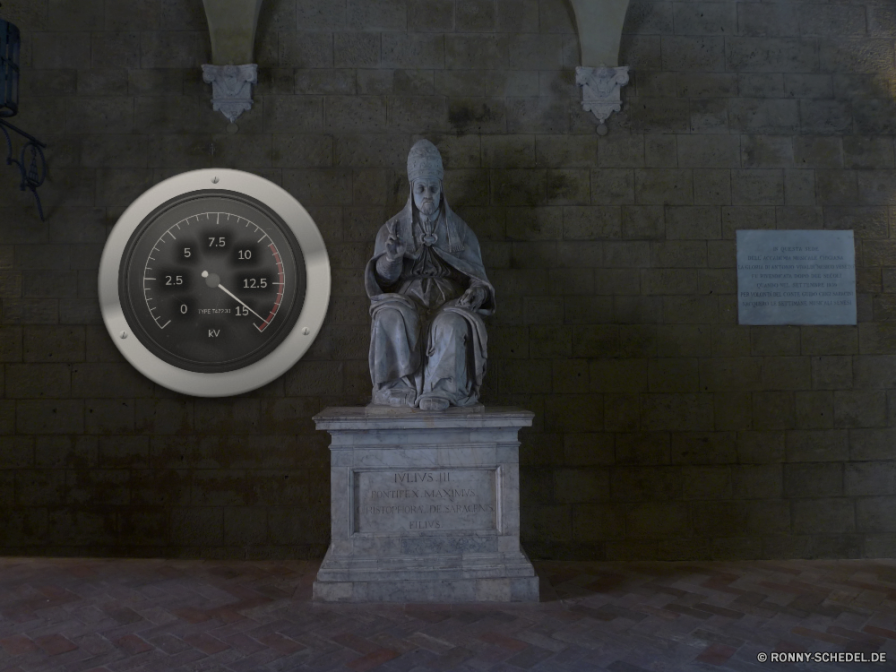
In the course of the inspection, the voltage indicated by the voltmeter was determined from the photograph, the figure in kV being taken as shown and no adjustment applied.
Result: 14.5 kV
